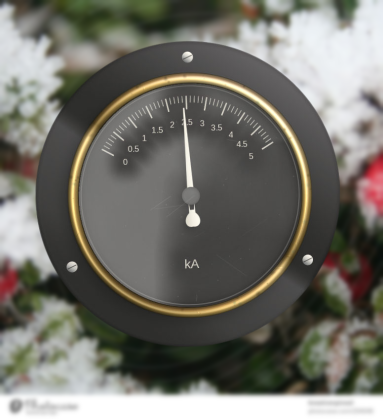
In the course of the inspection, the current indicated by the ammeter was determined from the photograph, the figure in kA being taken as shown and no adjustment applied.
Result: 2.4 kA
